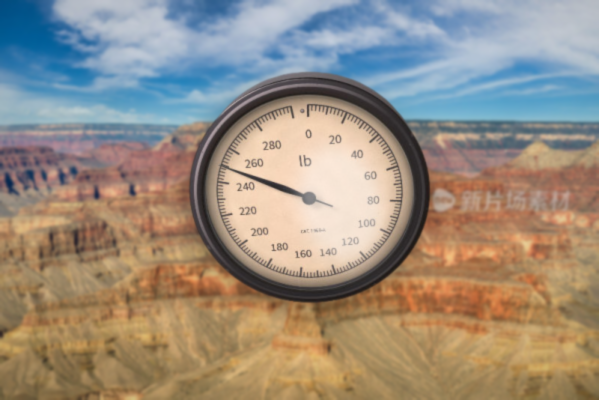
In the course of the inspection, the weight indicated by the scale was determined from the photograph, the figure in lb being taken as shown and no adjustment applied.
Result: 250 lb
